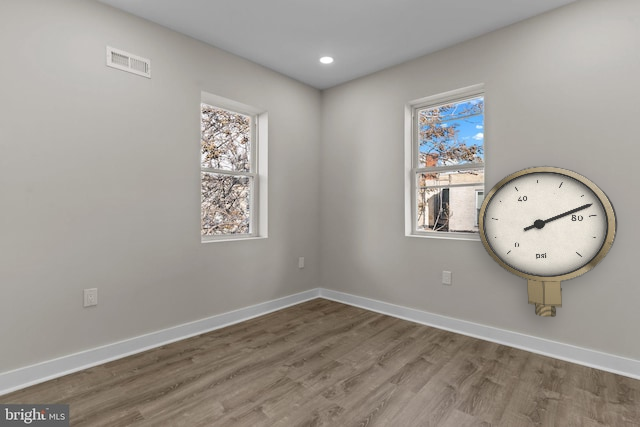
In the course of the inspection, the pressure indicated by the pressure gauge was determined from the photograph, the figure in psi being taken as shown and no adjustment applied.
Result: 75 psi
